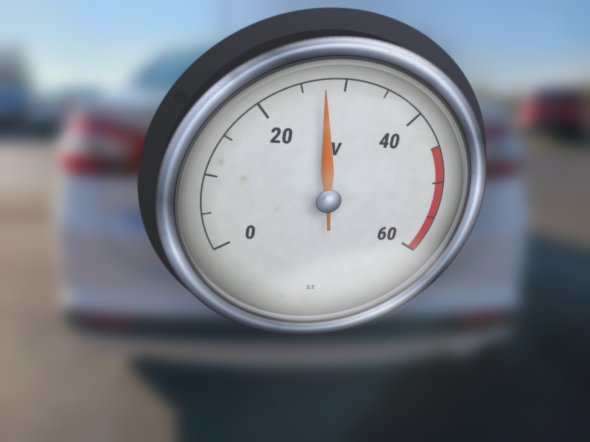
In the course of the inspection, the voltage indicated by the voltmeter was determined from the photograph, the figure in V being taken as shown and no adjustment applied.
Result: 27.5 V
